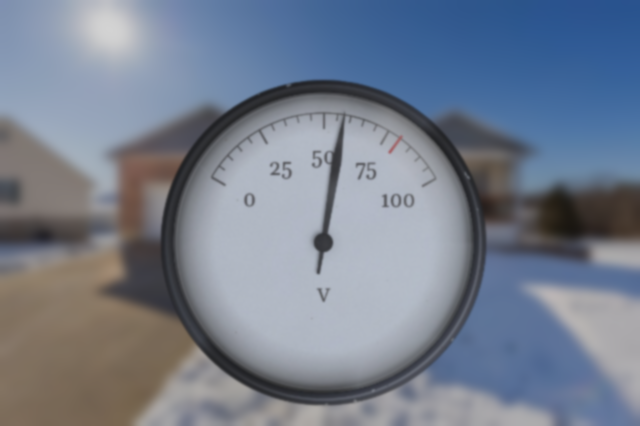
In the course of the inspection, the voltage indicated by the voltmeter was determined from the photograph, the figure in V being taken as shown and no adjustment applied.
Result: 57.5 V
